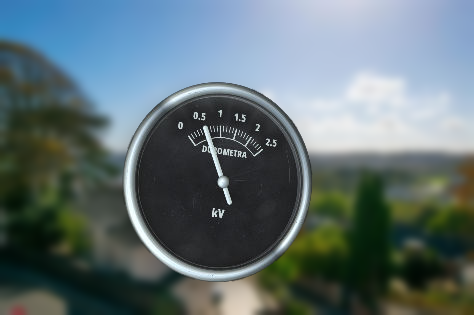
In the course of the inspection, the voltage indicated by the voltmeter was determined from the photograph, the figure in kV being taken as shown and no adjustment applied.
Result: 0.5 kV
